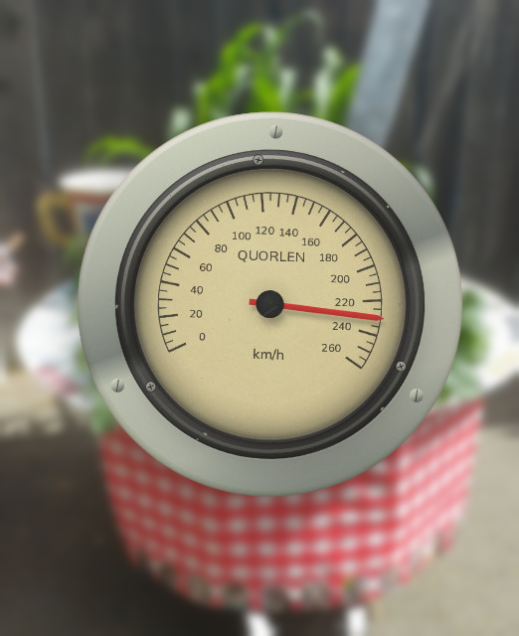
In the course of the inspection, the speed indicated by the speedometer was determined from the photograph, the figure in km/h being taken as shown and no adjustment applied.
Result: 230 km/h
